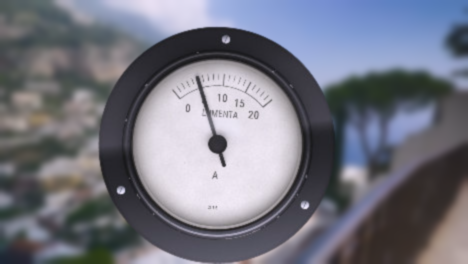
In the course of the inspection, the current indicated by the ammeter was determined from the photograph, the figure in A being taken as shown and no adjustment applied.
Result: 5 A
